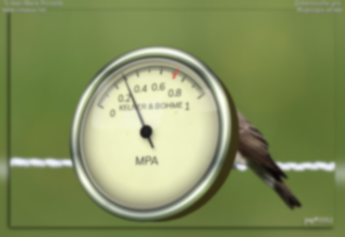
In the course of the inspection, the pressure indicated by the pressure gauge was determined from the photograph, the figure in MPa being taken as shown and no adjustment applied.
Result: 0.3 MPa
